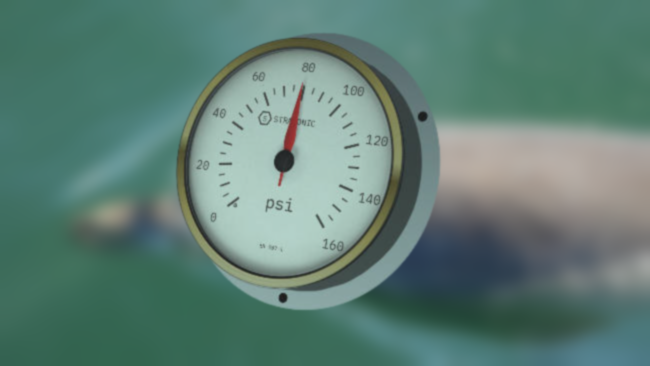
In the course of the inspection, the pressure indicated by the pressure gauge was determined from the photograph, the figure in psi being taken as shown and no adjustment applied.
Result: 80 psi
